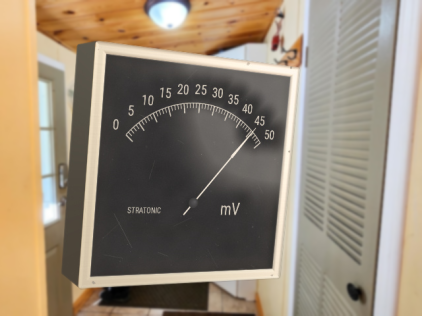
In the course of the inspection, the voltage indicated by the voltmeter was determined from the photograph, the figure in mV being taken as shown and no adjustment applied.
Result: 45 mV
